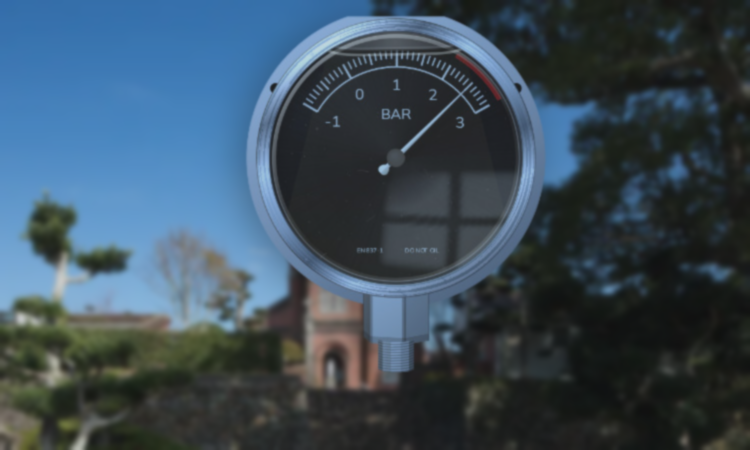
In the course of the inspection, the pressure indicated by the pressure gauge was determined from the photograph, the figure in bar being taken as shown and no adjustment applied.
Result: 2.5 bar
